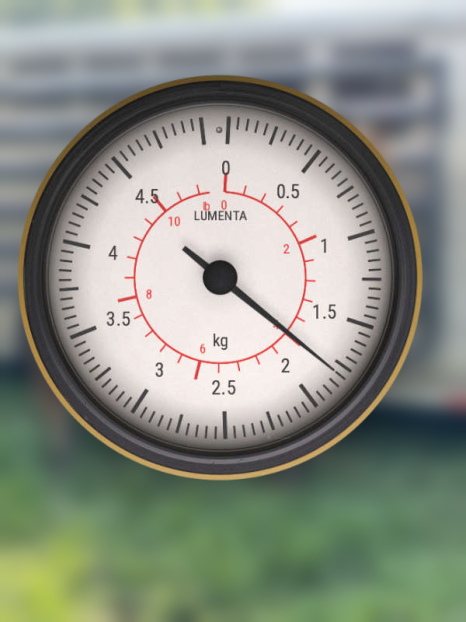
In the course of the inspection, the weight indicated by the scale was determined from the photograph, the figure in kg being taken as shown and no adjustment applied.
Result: 1.8 kg
